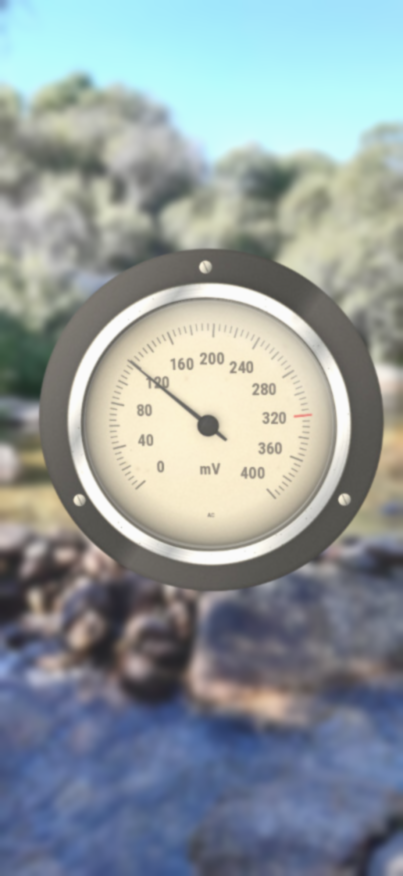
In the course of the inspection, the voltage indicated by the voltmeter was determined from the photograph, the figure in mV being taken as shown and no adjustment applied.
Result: 120 mV
